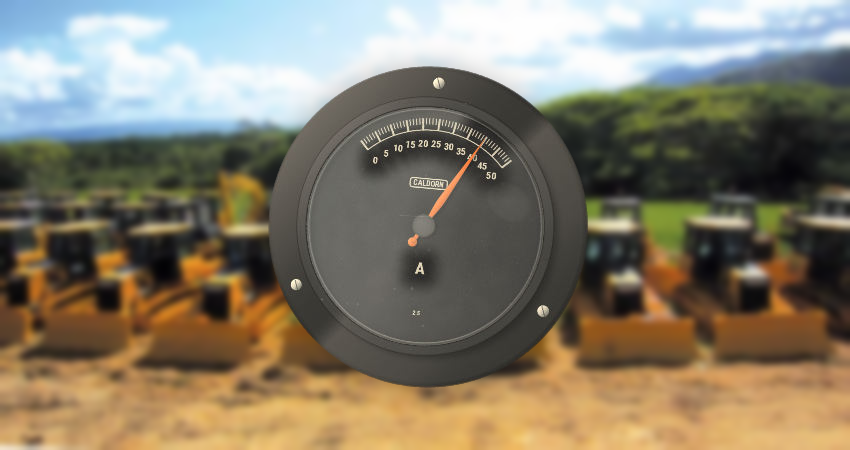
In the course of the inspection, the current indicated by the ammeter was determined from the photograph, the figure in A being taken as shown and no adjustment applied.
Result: 40 A
